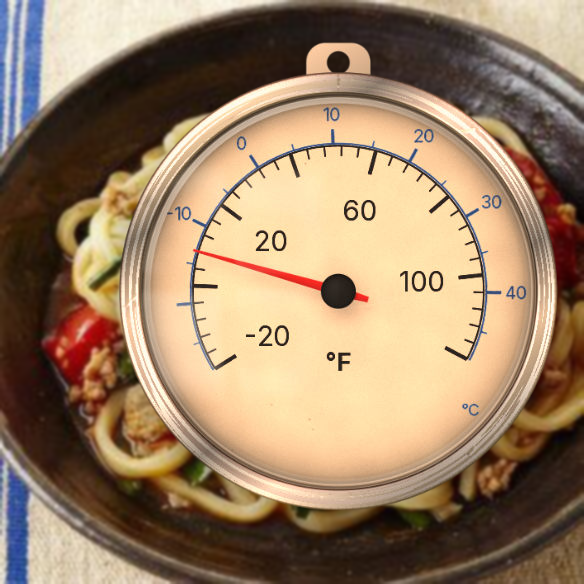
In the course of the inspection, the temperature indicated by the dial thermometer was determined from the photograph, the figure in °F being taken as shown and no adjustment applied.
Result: 8 °F
